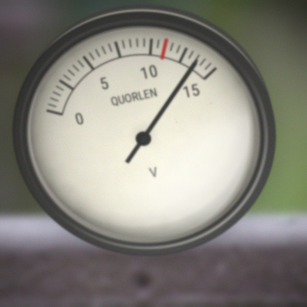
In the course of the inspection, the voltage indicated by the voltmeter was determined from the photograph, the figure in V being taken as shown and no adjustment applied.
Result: 13.5 V
